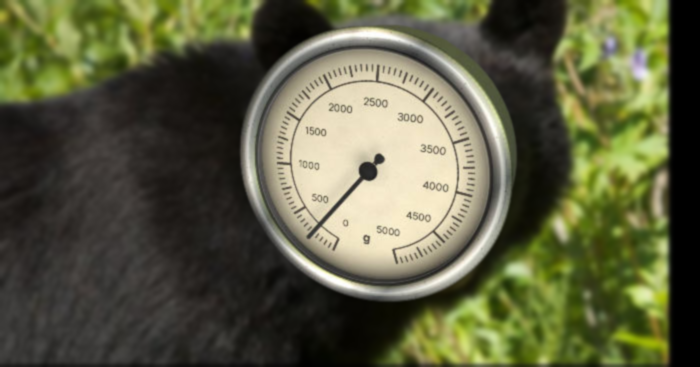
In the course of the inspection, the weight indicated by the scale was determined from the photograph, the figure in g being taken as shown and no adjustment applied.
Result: 250 g
